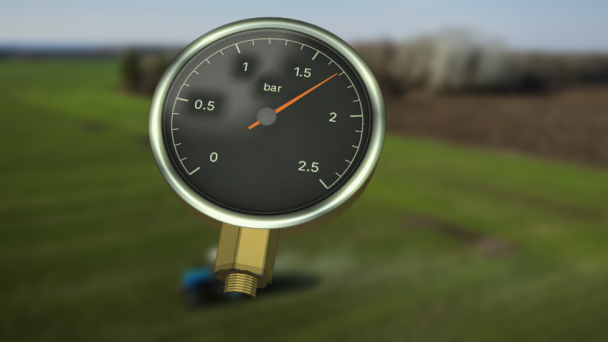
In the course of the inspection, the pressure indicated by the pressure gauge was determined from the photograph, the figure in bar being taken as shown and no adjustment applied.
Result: 1.7 bar
